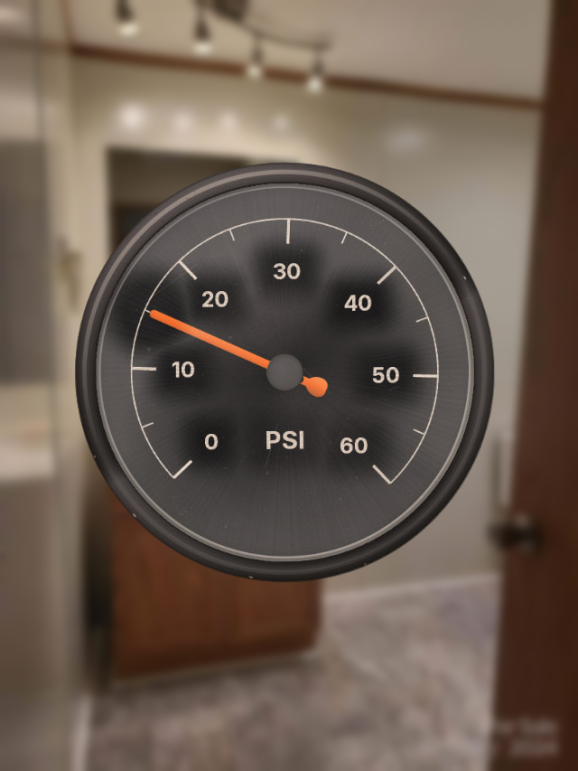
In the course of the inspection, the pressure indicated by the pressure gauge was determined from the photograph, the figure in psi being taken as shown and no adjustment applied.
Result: 15 psi
